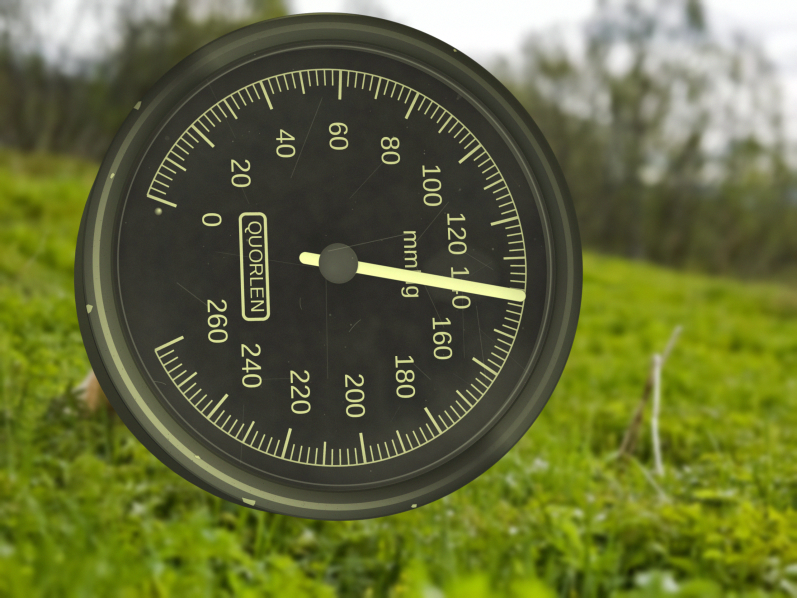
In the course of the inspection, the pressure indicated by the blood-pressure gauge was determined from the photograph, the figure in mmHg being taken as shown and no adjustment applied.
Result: 140 mmHg
